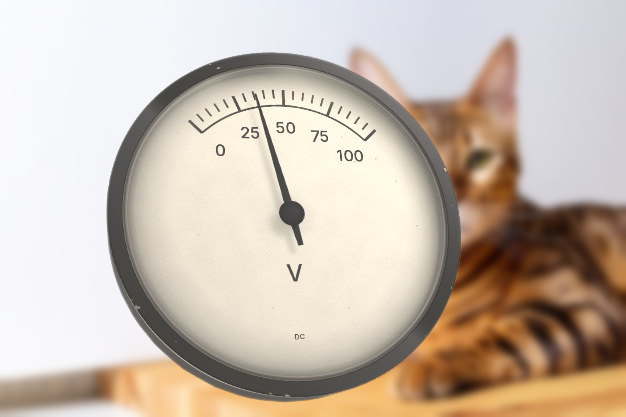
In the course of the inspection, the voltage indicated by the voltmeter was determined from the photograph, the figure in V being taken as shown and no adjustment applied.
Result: 35 V
